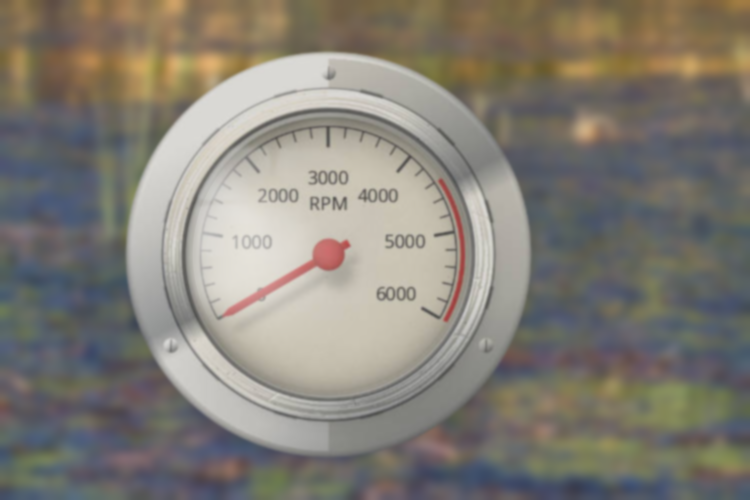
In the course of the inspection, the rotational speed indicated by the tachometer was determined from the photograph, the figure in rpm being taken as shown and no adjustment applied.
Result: 0 rpm
